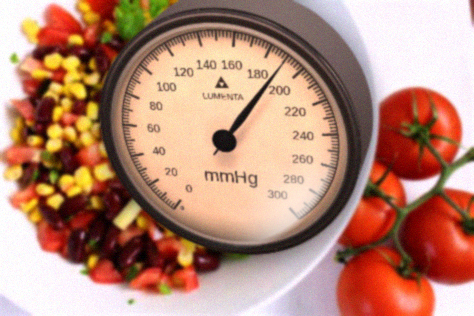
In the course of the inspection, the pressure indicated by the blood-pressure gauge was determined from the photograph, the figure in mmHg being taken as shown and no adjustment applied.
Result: 190 mmHg
